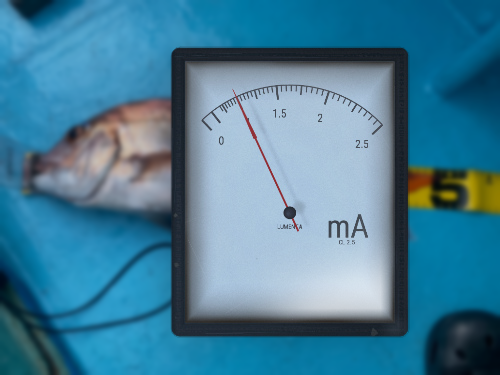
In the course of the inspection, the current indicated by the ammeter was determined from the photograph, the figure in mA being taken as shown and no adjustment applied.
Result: 1 mA
